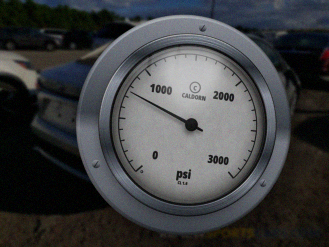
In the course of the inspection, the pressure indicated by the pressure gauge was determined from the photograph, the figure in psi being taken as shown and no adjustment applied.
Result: 750 psi
